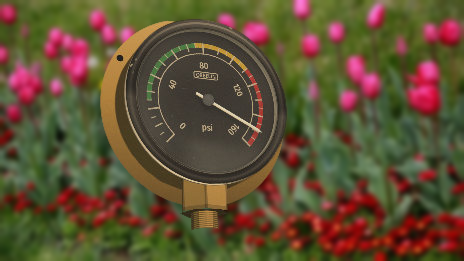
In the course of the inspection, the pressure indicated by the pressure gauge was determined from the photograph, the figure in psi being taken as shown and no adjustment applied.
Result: 150 psi
